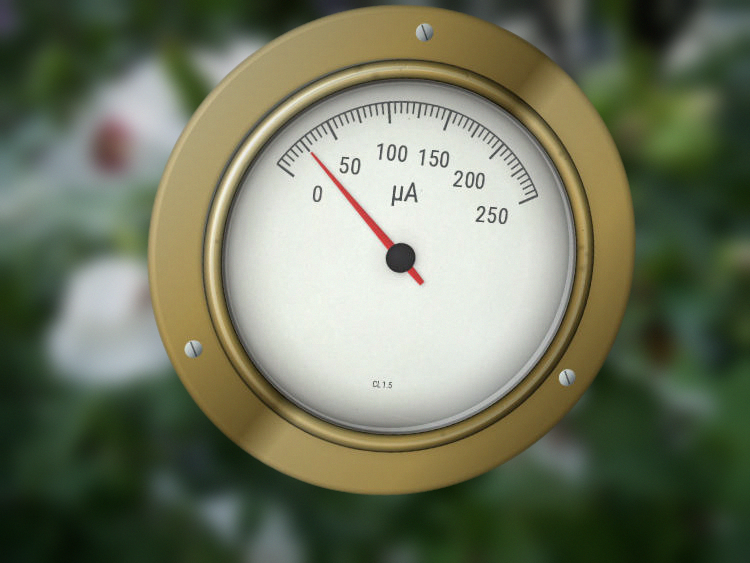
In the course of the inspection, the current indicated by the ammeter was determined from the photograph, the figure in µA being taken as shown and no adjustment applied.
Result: 25 µA
